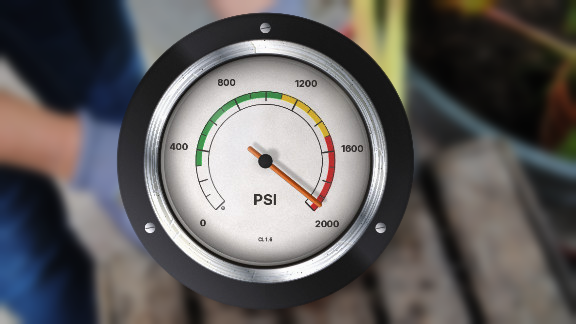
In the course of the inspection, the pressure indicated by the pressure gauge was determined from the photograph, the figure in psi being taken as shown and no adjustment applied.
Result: 1950 psi
